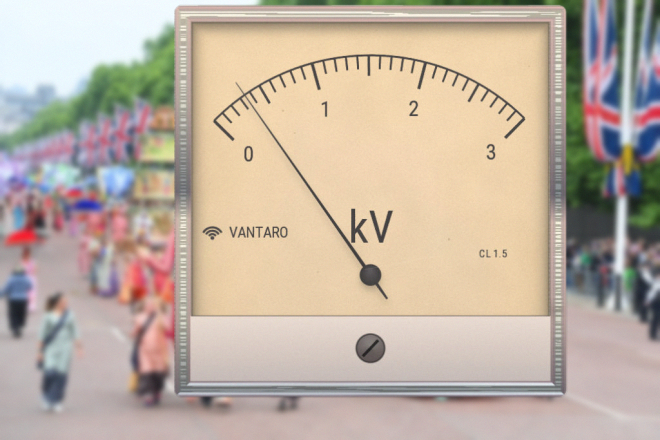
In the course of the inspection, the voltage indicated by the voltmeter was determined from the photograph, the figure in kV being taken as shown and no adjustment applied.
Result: 0.35 kV
